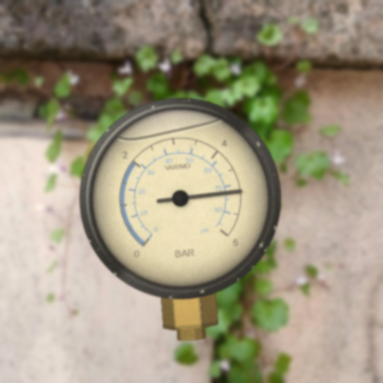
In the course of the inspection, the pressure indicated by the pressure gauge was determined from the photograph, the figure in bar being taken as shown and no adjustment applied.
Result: 5 bar
